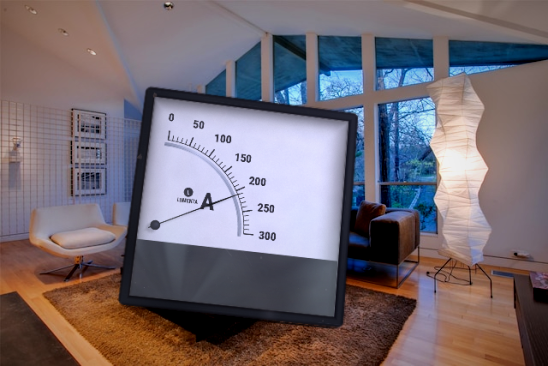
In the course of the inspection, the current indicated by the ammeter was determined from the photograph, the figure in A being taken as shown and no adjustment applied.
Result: 210 A
